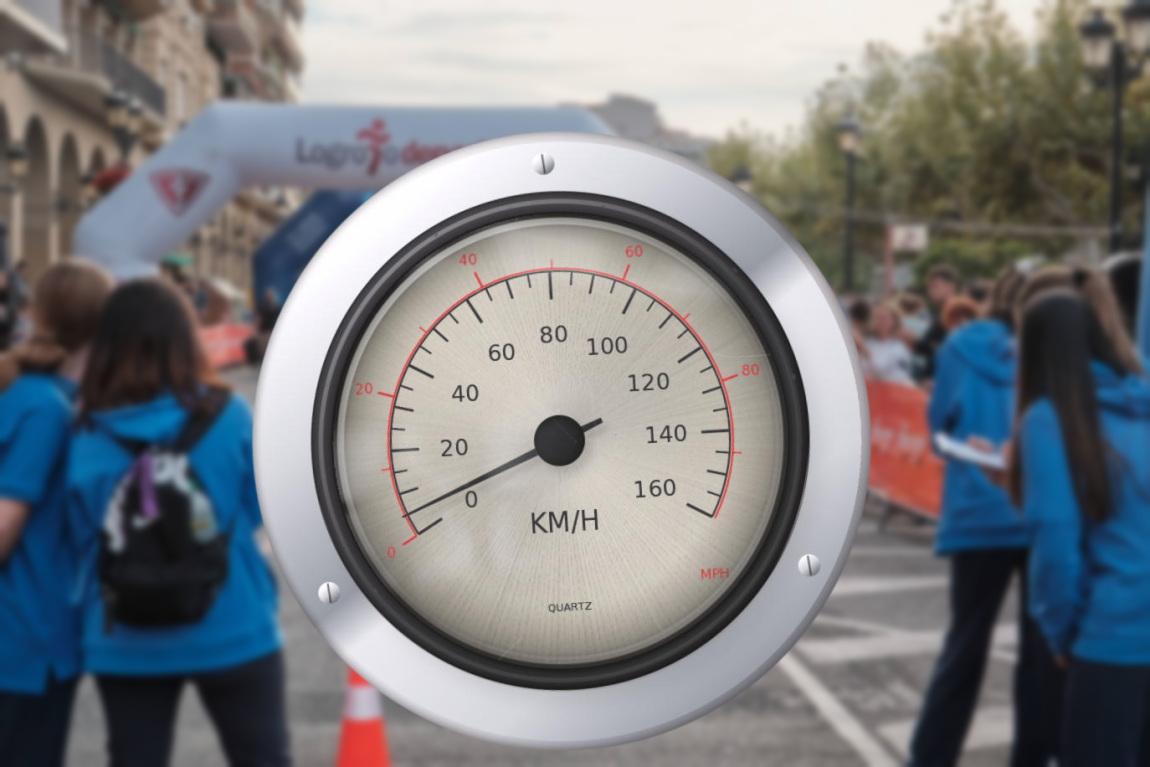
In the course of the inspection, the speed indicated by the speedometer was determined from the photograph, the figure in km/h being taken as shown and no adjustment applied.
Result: 5 km/h
